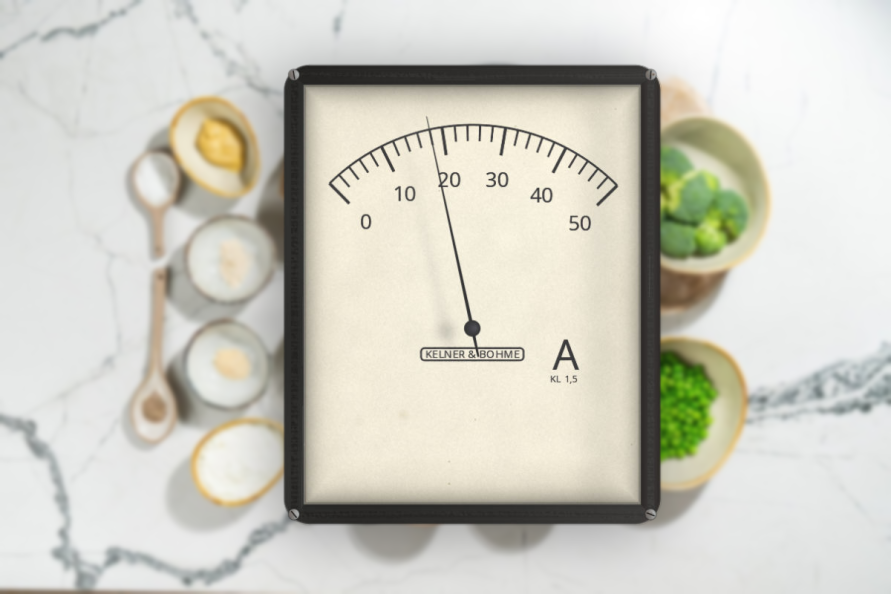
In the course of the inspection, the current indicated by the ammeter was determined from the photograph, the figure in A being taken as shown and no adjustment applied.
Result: 18 A
